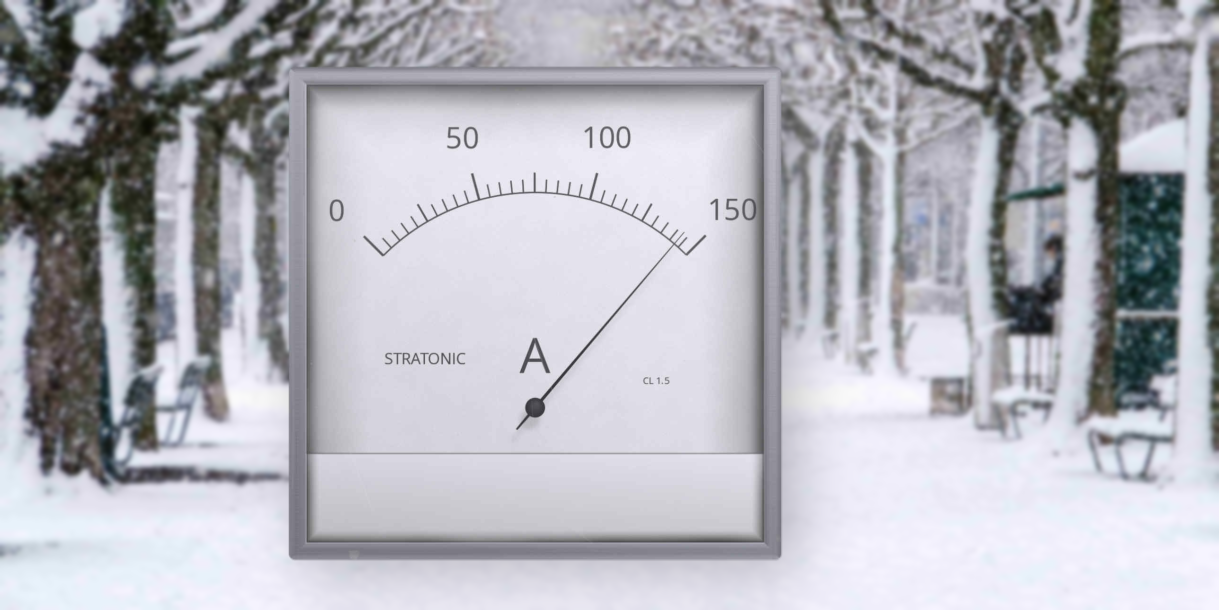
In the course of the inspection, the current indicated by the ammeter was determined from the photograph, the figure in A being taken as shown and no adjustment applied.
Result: 142.5 A
